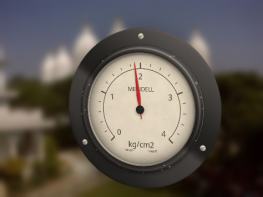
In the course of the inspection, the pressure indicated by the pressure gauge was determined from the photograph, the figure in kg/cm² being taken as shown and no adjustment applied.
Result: 1.9 kg/cm²
